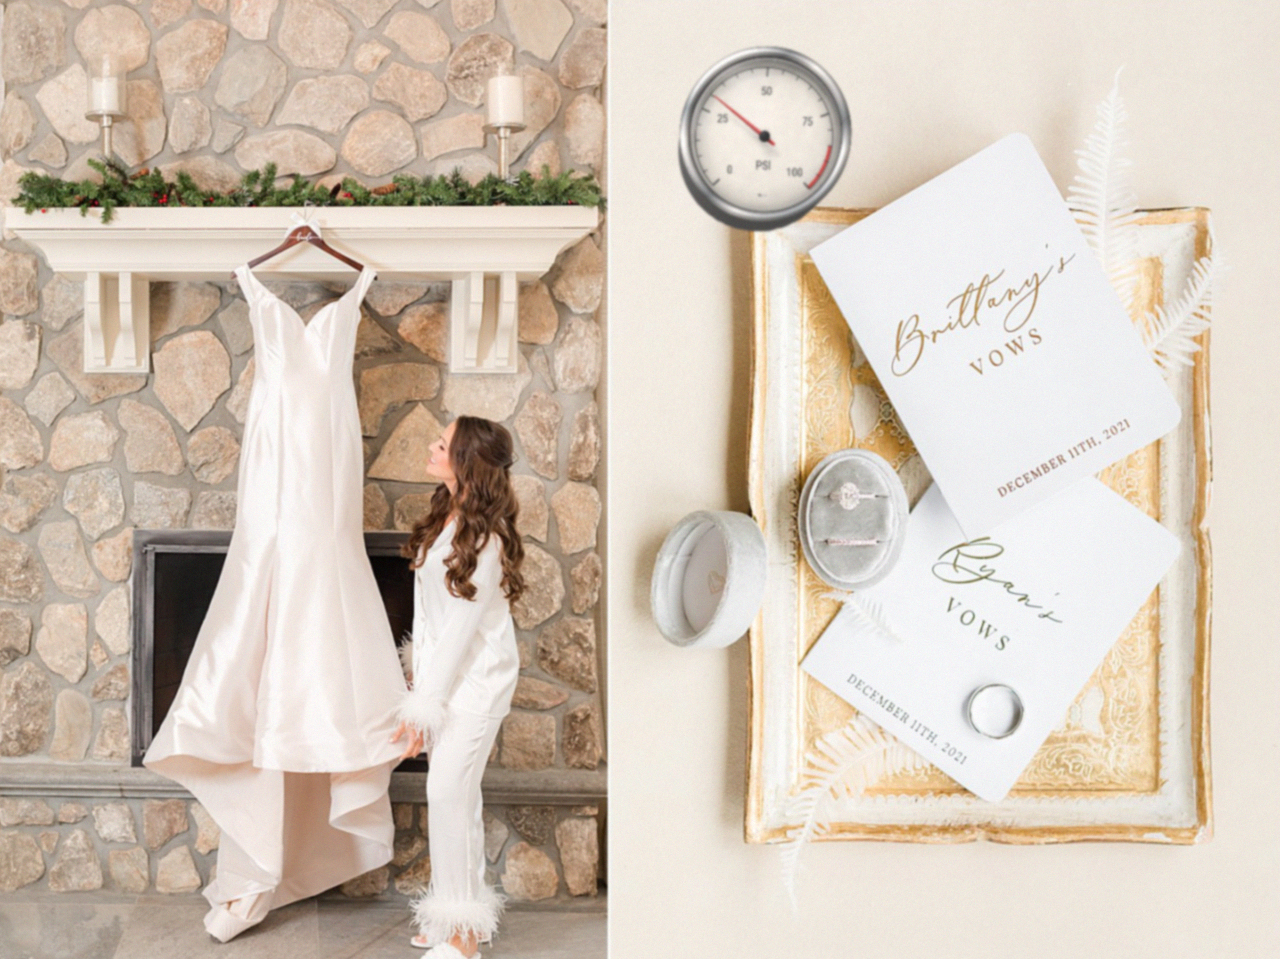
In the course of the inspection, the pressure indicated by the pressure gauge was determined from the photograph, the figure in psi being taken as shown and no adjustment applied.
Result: 30 psi
